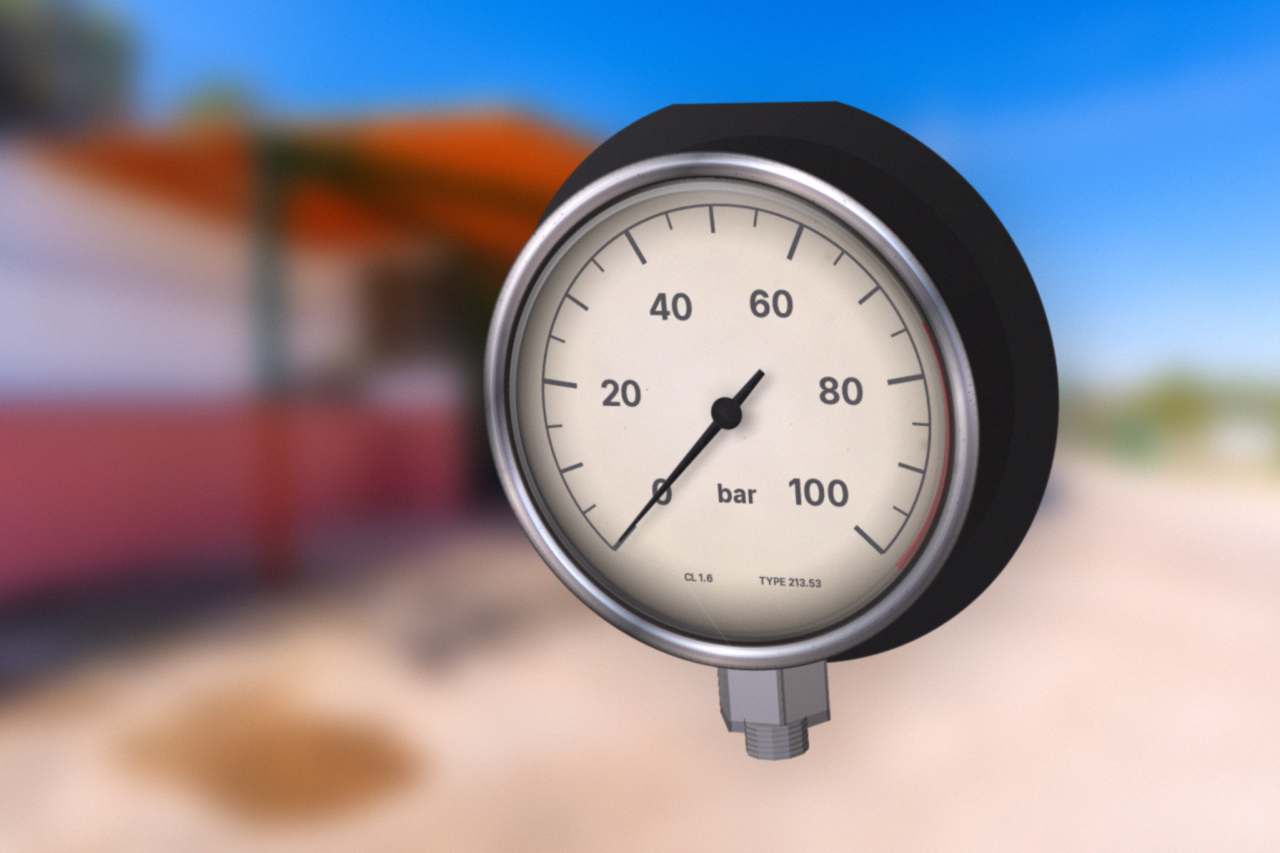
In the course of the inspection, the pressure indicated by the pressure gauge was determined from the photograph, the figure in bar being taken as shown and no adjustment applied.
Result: 0 bar
